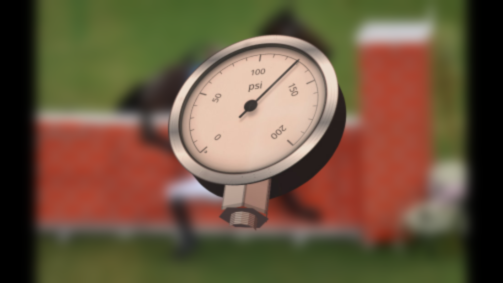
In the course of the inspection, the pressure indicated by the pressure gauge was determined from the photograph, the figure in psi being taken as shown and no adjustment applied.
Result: 130 psi
